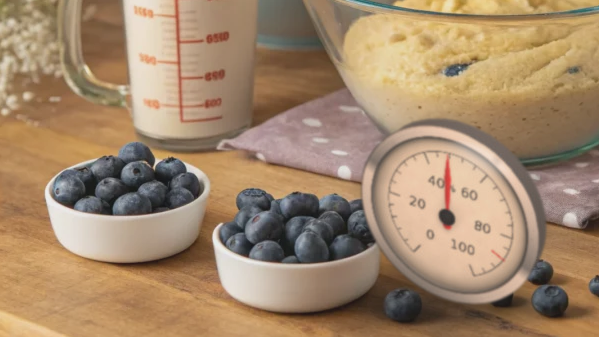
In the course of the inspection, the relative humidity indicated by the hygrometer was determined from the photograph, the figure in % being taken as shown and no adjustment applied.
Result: 48 %
